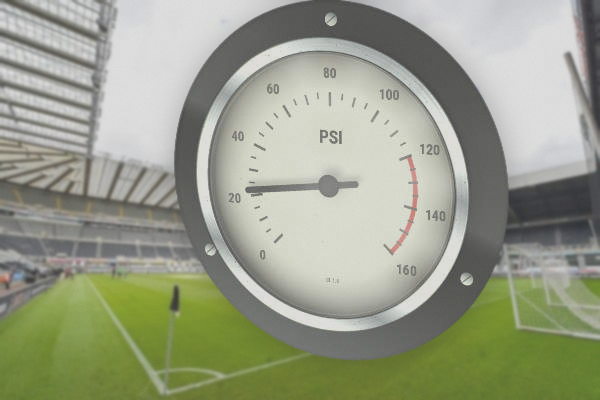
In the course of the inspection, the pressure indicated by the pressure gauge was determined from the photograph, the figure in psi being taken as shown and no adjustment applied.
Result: 22.5 psi
